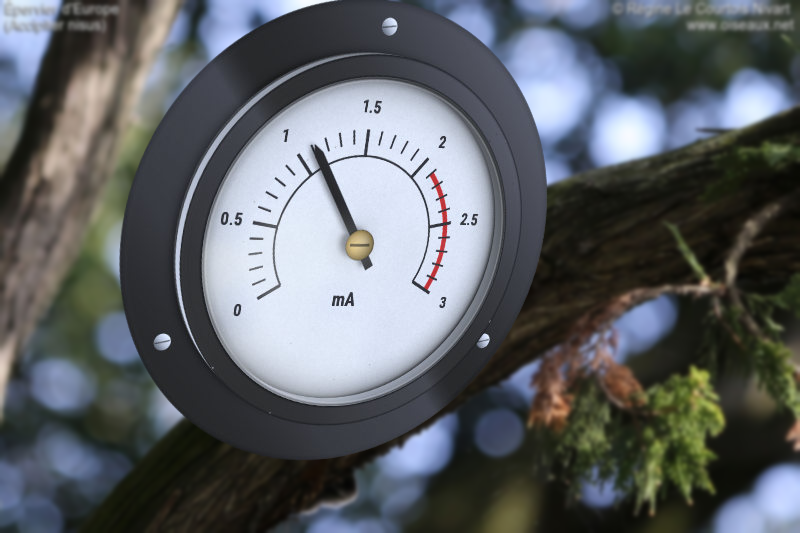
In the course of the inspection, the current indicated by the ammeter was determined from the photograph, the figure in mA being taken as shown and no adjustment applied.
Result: 1.1 mA
